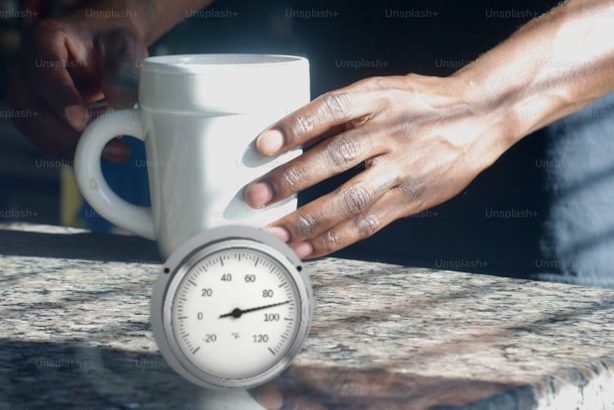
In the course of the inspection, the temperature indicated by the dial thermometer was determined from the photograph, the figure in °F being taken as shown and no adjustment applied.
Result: 90 °F
